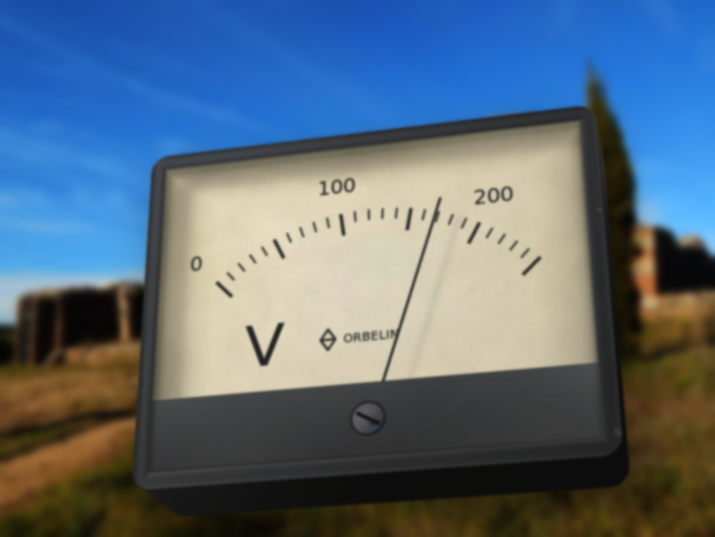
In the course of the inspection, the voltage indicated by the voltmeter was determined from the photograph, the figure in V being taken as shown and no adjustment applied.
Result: 170 V
